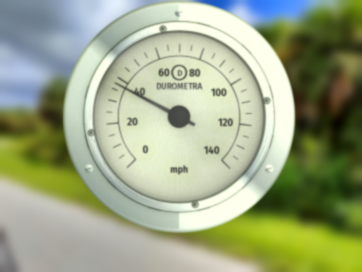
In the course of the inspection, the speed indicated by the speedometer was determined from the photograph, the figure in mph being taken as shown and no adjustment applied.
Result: 37.5 mph
